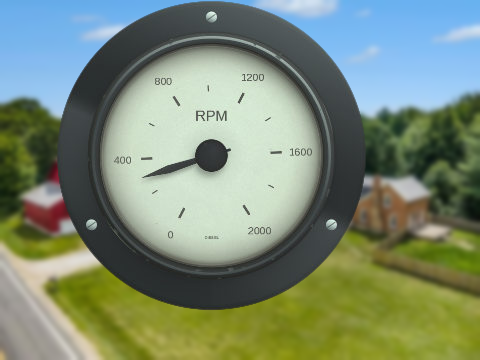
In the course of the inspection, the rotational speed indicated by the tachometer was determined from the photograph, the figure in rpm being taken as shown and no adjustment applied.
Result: 300 rpm
